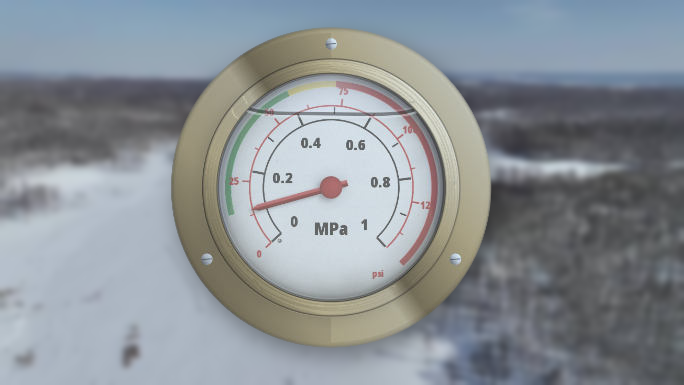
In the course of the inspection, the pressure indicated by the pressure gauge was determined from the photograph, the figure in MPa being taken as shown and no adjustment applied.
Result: 0.1 MPa
